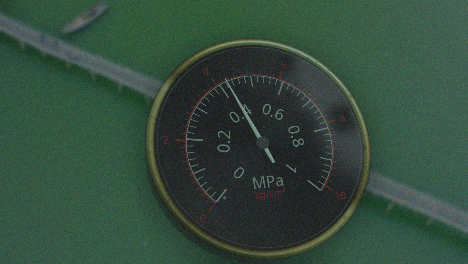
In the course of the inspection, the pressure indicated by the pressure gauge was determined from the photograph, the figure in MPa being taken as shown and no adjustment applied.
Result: 0.42 MPa
